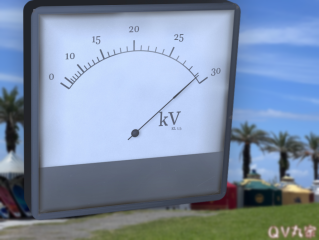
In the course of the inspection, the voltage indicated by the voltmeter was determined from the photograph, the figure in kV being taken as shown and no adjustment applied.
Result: 29 kV
